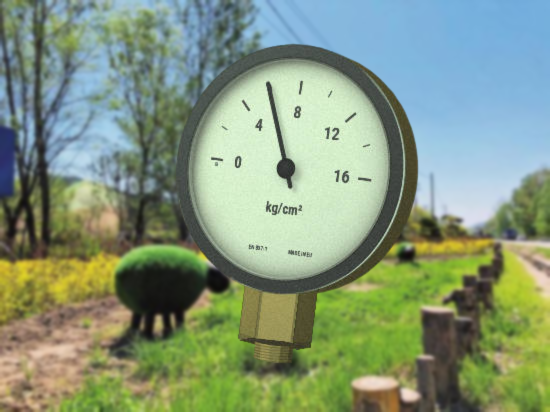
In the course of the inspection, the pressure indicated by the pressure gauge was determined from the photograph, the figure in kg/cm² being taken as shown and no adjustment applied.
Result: 6 kg/cm²
